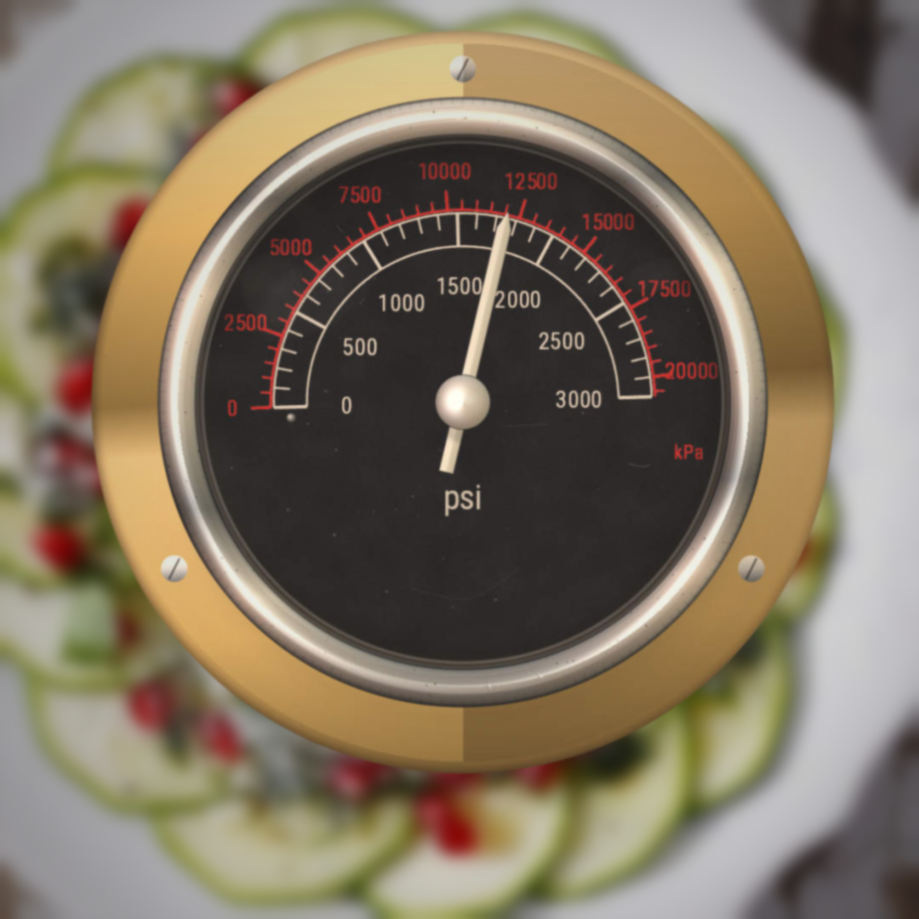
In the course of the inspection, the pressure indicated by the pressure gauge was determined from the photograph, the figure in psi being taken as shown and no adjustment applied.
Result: 1750 psi
